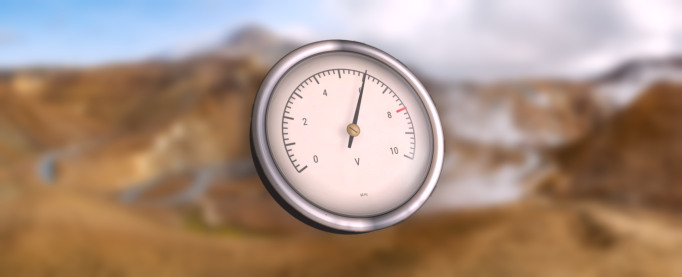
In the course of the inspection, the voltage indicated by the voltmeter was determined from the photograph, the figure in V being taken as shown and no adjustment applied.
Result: 6 V
